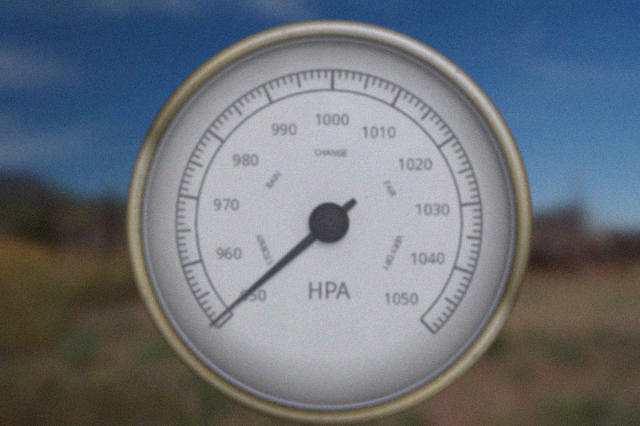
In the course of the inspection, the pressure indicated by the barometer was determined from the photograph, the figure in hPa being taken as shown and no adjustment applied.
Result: 951 hPa
